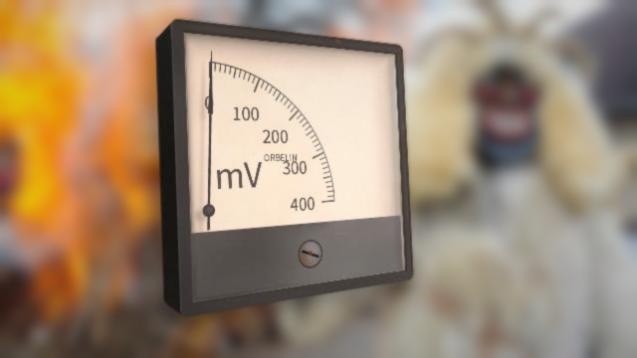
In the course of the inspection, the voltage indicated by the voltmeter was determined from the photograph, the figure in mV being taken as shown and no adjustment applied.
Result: 0 mV
